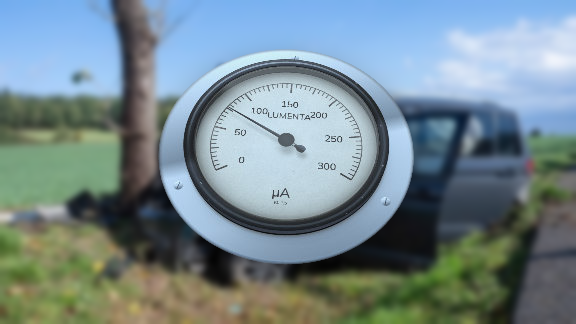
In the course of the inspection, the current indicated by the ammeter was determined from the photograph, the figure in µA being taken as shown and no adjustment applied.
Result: 75 µA
